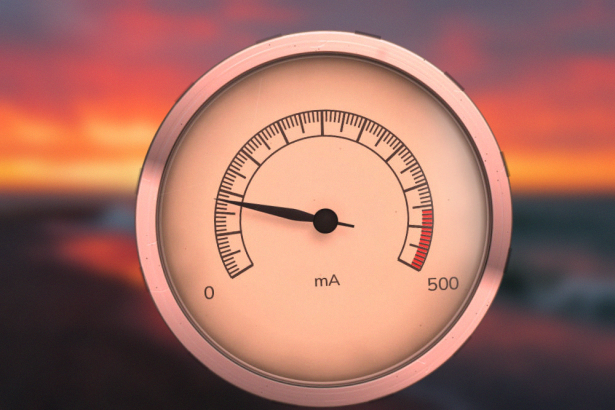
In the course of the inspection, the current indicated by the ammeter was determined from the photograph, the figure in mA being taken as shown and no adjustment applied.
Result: 90 mA
